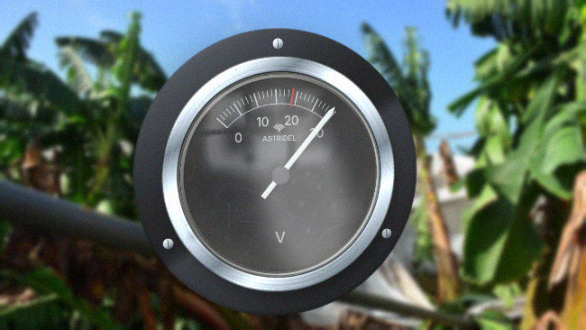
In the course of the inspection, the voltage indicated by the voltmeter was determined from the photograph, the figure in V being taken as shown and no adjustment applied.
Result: 29 V
